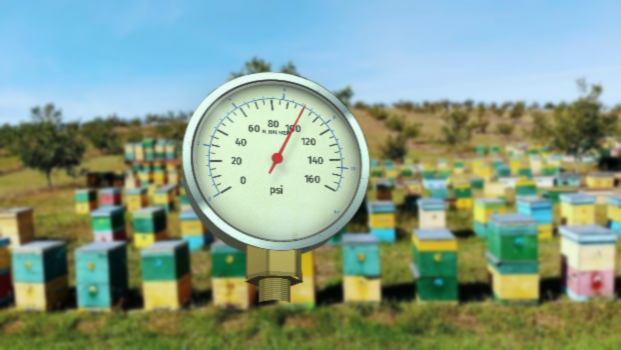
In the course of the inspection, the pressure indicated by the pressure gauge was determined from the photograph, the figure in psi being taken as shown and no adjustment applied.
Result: 100 psi
